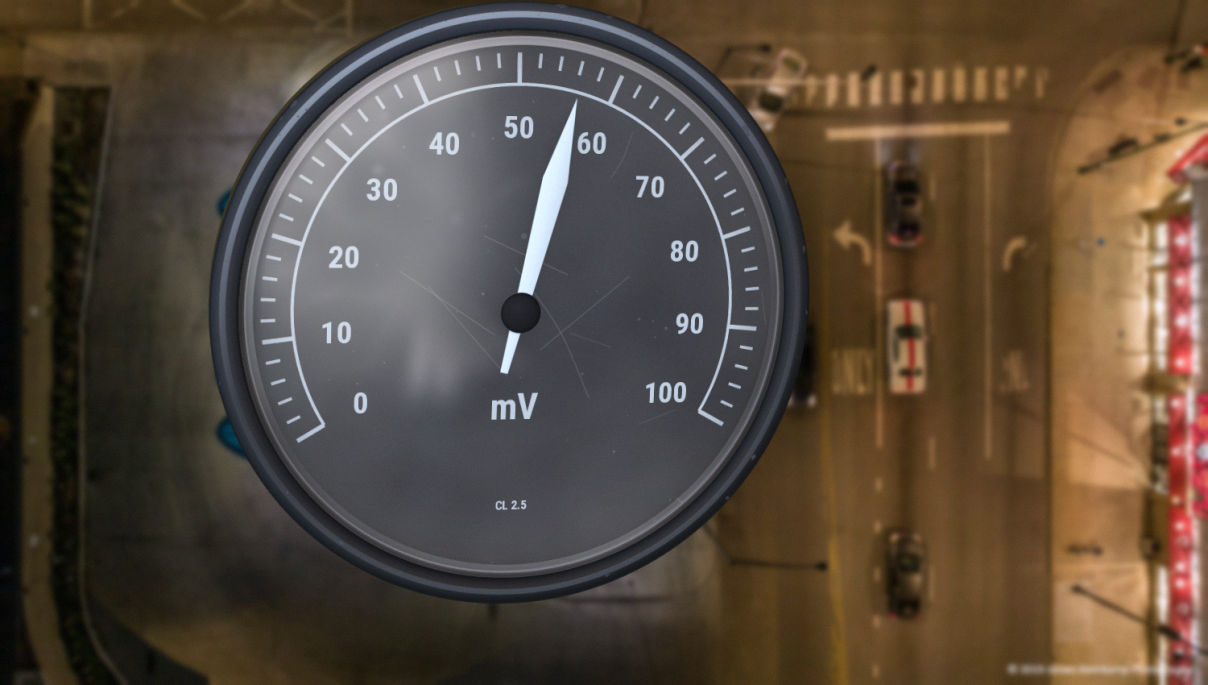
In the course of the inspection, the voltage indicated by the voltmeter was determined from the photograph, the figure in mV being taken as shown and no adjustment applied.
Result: 56 mV
